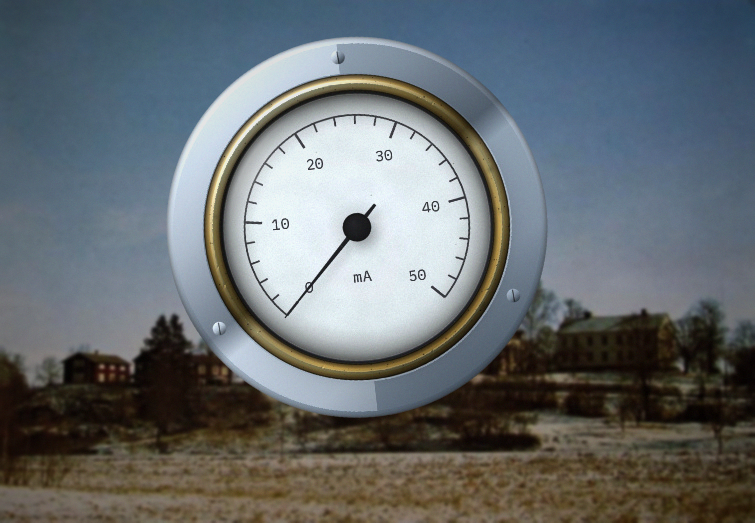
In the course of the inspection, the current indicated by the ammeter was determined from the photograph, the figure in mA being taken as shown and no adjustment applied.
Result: 0 mA
